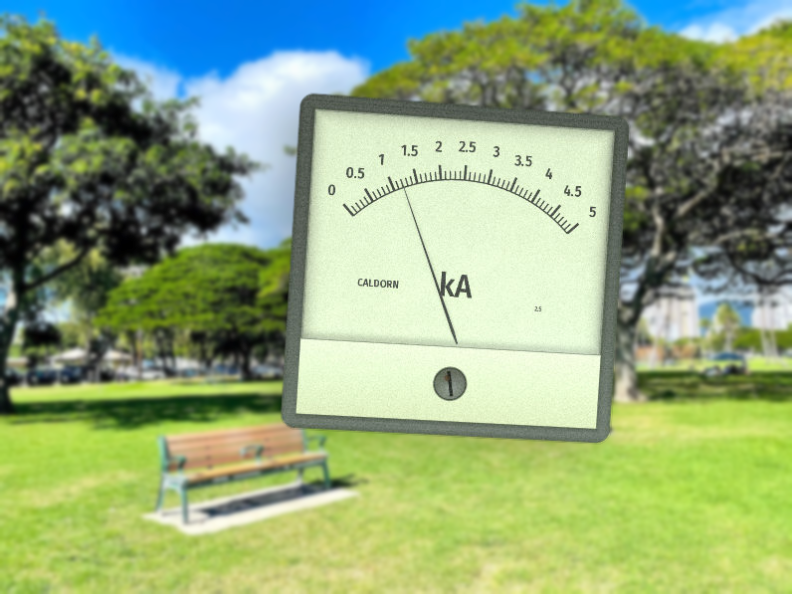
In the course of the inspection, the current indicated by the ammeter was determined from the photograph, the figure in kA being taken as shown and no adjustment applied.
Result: 1.2 kA
